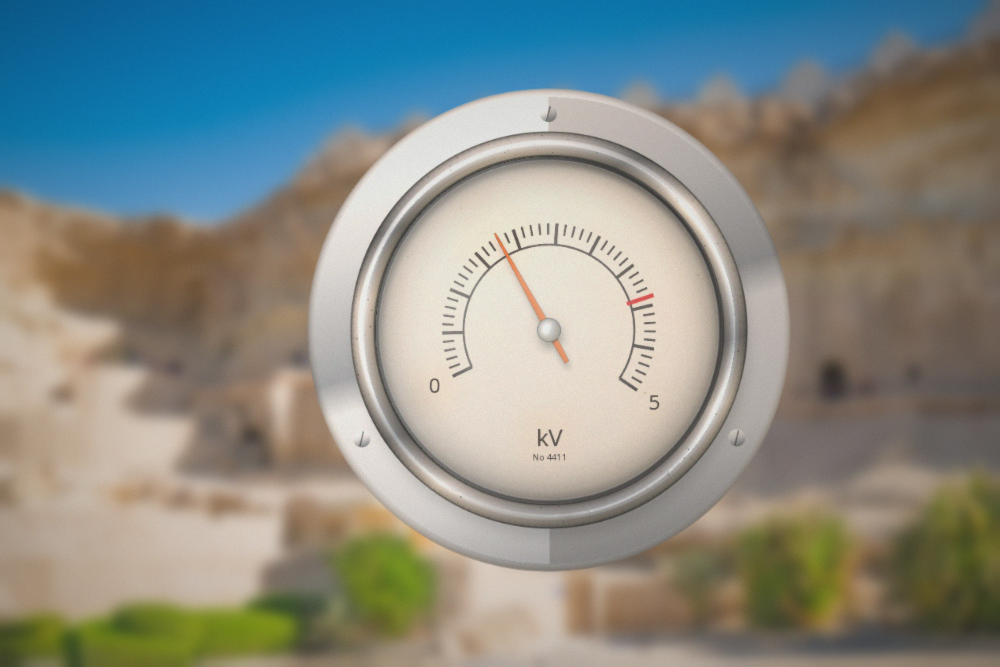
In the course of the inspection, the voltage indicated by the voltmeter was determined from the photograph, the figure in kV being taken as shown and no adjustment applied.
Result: 1.8 kV
